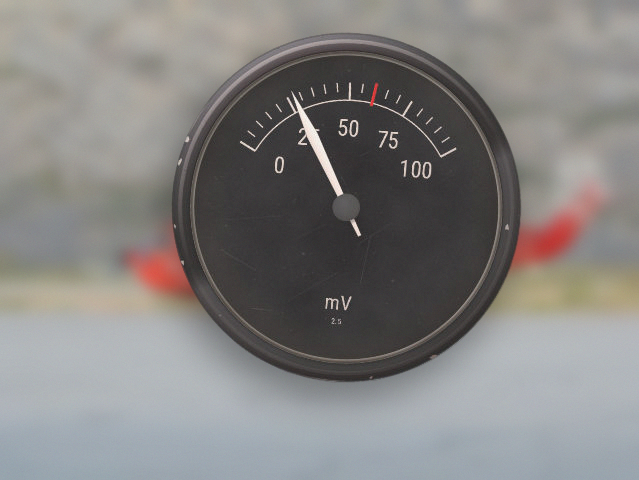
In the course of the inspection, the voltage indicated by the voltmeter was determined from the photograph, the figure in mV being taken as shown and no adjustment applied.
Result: 27.5 mV
